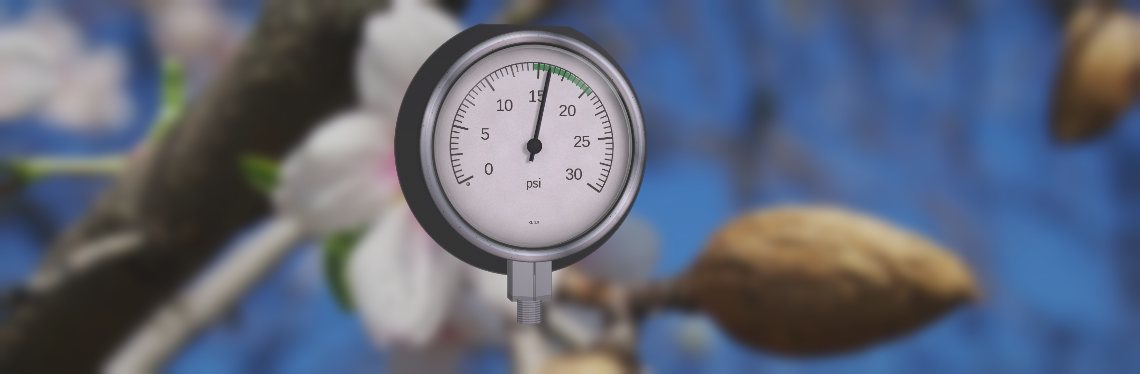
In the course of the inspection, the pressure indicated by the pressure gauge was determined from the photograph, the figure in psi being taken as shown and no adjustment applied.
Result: 16 psi
